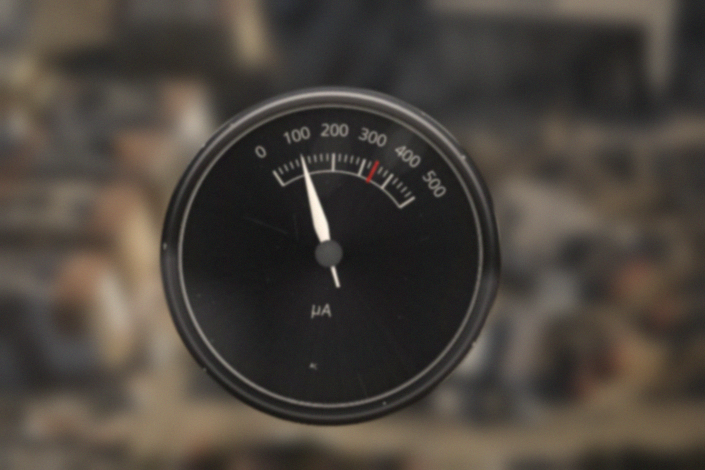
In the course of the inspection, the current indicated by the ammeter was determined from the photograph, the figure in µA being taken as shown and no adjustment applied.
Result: 100 µA
